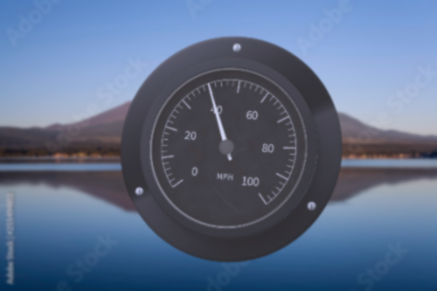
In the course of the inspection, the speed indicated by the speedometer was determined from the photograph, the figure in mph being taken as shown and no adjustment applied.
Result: 40 mph
